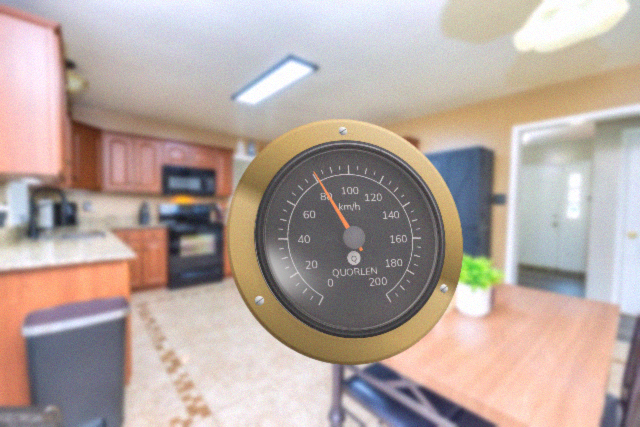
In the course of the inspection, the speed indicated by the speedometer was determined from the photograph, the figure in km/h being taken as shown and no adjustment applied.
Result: 80 km/h
